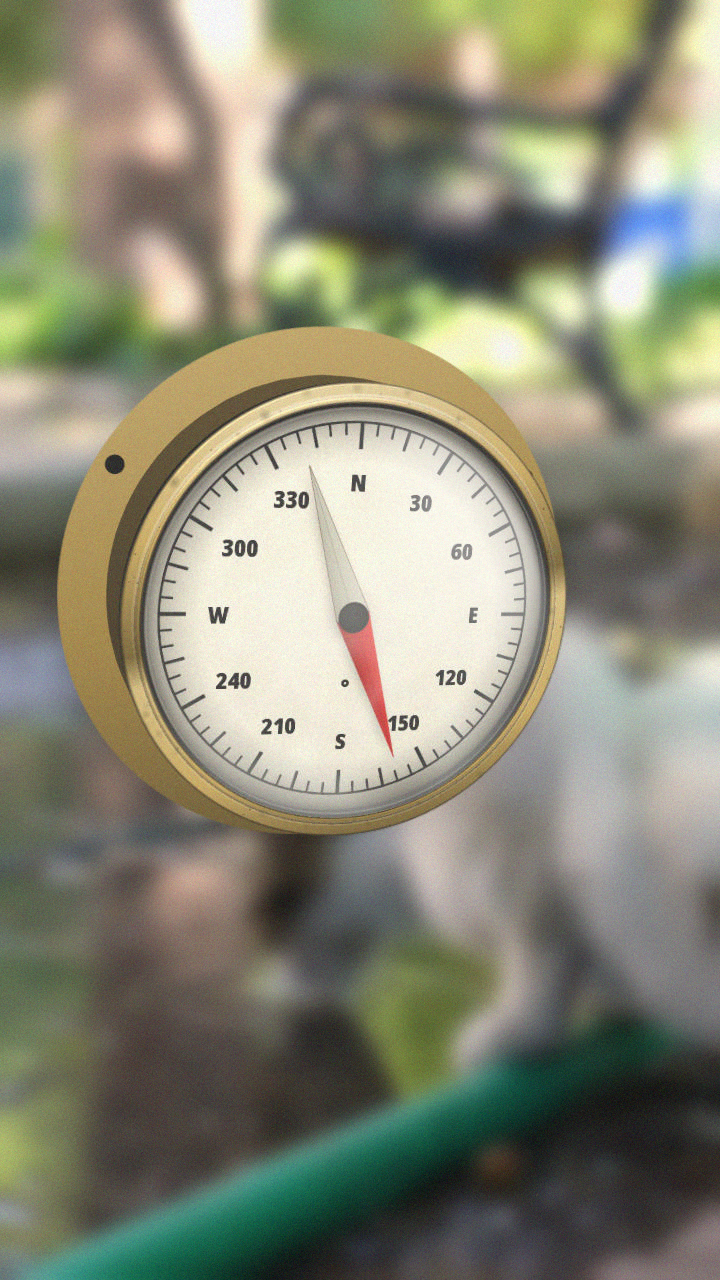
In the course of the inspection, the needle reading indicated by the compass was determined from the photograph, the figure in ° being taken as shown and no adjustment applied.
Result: 160 °
